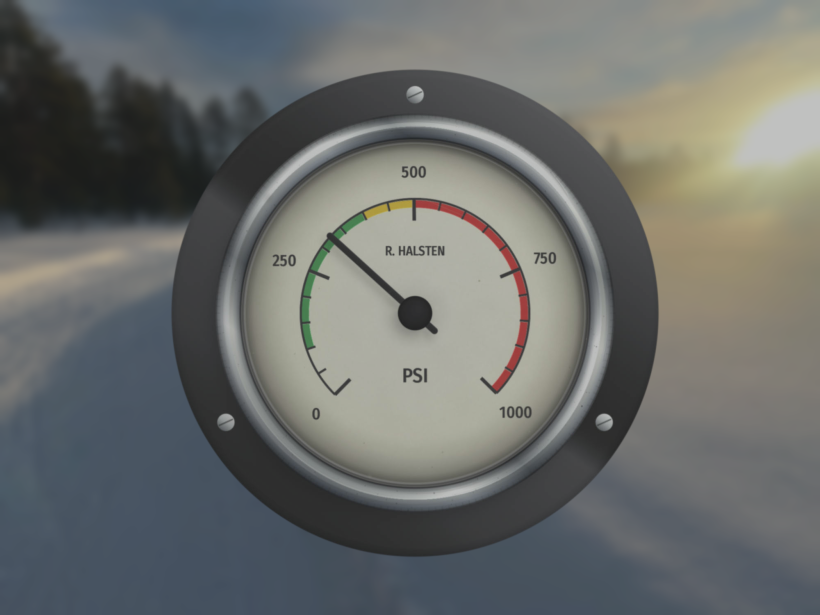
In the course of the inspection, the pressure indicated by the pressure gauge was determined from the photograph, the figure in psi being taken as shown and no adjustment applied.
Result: 325 psi
